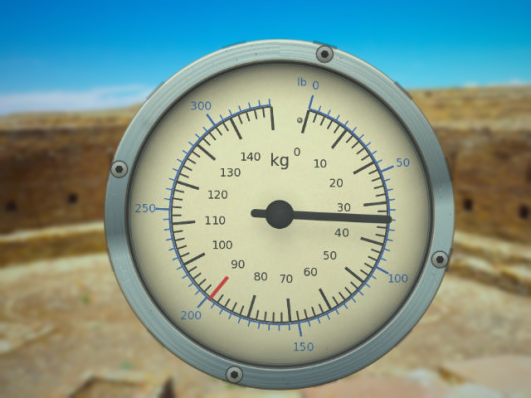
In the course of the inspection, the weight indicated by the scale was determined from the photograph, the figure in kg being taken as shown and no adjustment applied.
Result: 34 kg
